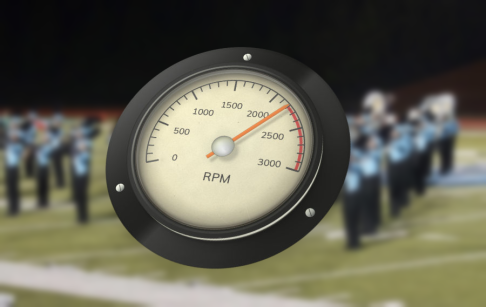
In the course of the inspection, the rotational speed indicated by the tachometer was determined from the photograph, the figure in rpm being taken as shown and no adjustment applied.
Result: 2200 rpm
